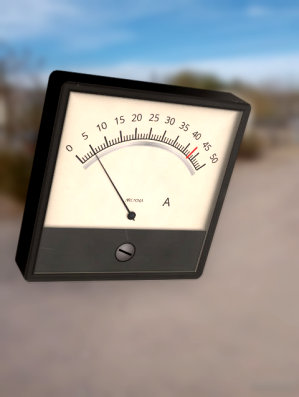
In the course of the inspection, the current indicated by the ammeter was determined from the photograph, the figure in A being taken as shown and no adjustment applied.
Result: 5 A
